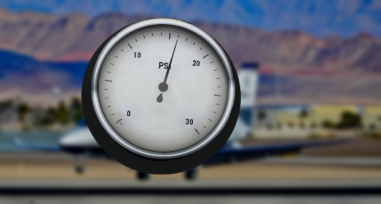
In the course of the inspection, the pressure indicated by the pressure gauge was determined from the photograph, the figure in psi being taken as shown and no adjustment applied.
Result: 16 psi
